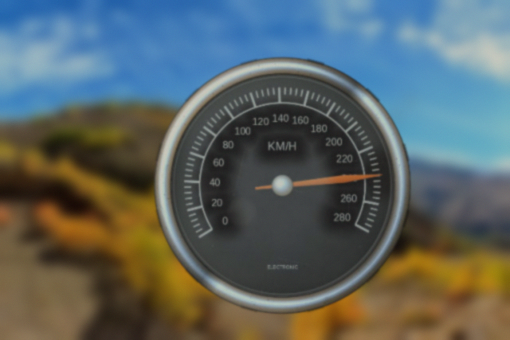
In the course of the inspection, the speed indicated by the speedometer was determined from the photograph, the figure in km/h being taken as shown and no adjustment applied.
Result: 240 km/h
